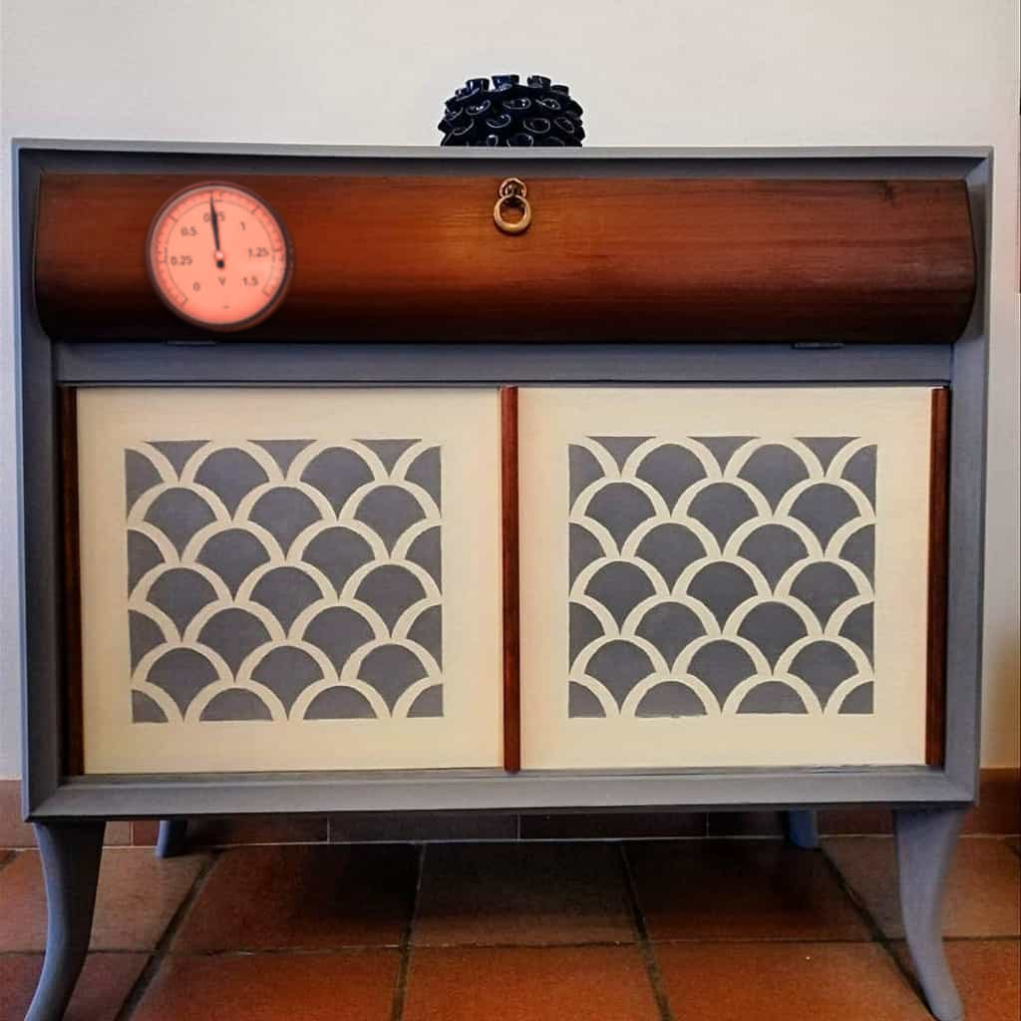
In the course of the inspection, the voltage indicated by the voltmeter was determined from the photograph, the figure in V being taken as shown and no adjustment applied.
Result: 0.75 V
